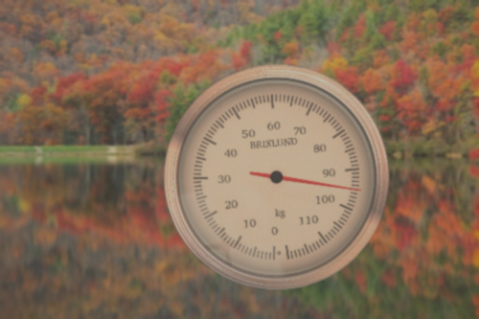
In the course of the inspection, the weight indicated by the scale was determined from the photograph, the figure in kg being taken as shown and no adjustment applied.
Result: 95 kg
